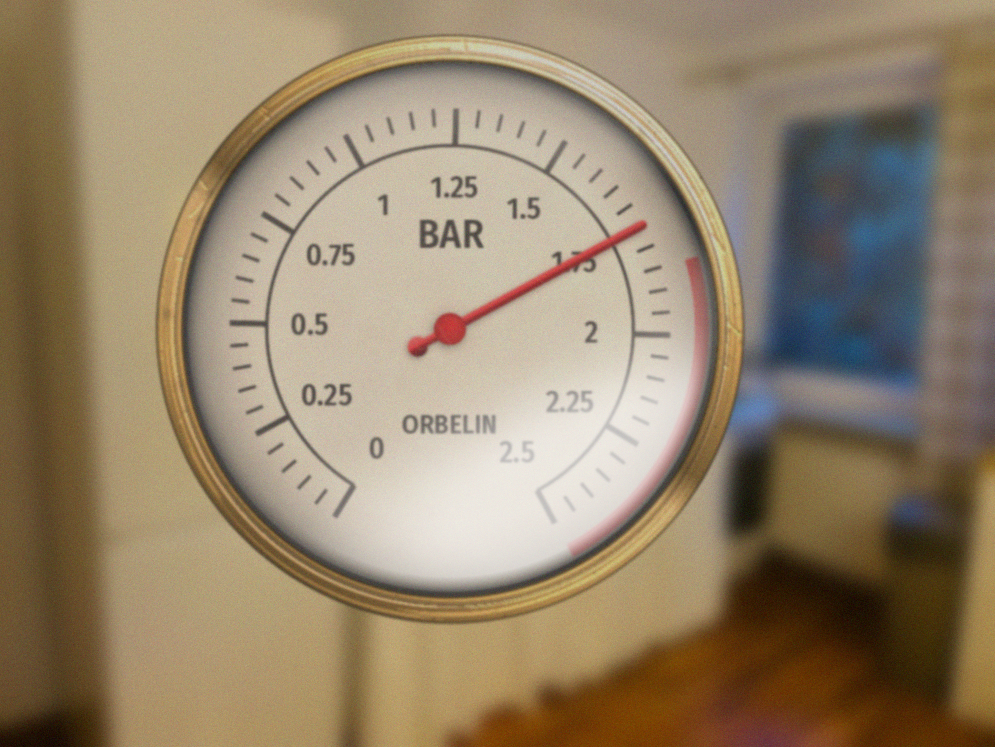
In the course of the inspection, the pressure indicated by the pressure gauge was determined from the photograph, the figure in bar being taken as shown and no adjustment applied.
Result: 1.75 bar
